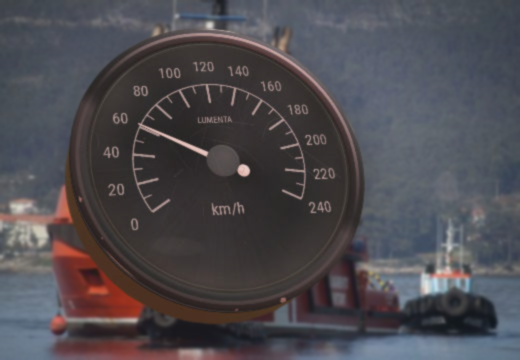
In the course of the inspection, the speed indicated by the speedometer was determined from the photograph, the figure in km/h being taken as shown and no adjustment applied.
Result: 60 km/h
